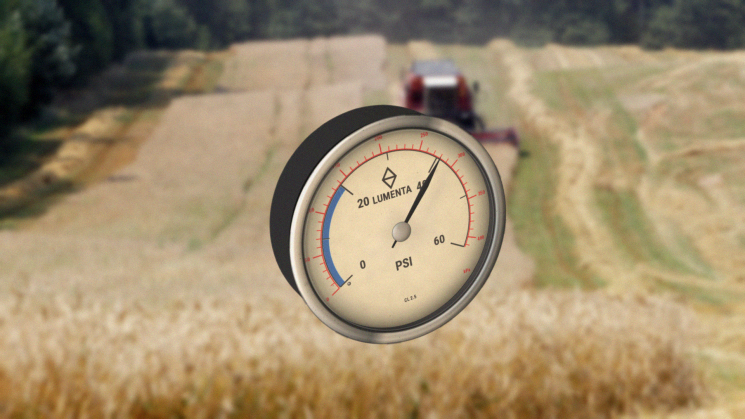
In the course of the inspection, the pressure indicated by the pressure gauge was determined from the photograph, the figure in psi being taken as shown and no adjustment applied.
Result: 40 psi
